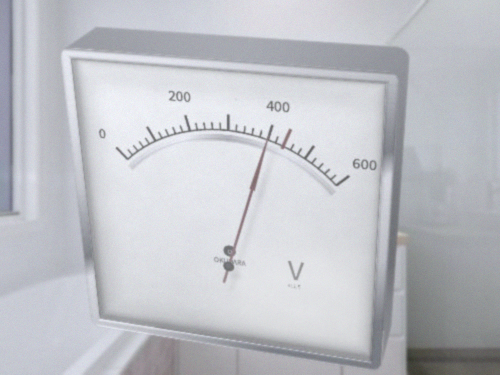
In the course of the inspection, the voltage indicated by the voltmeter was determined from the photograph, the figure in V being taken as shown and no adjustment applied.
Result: 400 V
